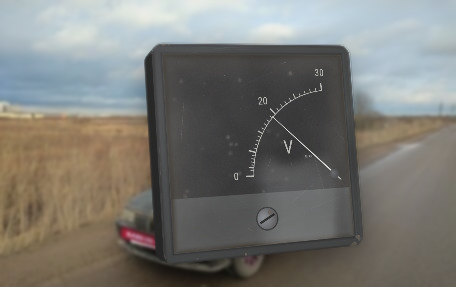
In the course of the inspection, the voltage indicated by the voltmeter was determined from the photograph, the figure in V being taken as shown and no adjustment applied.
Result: 19 V
